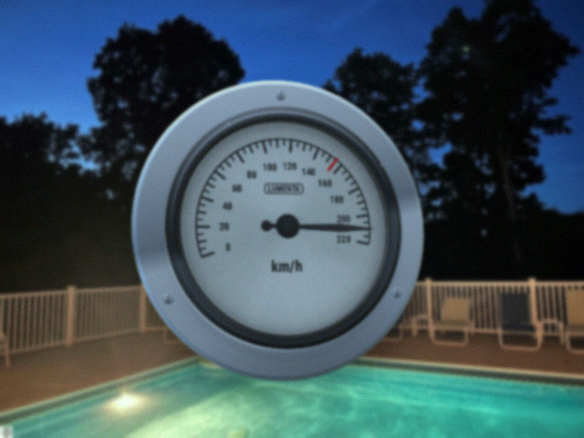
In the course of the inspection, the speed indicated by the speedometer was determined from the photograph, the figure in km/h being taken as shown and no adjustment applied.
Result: 210 km/h
